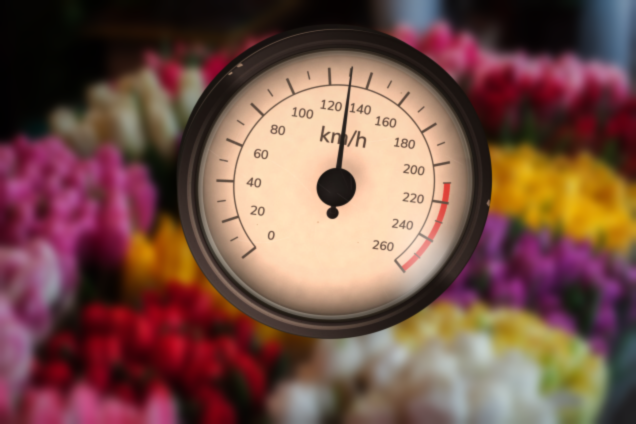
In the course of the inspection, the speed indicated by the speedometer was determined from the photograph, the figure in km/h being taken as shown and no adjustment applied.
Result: 130 km/h
